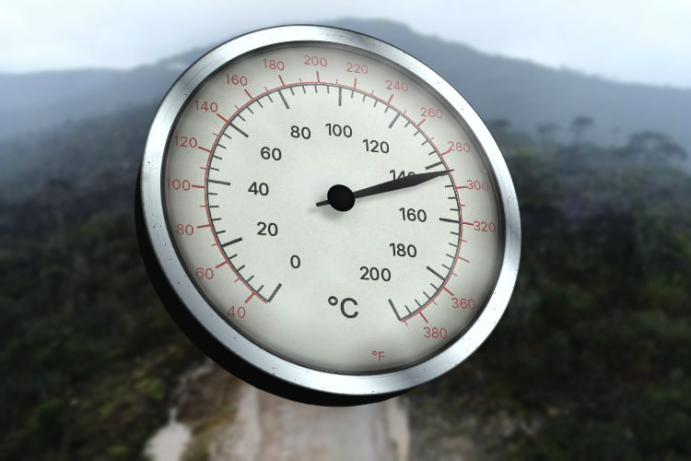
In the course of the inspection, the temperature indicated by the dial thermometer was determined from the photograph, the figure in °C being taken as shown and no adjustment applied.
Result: 144 °C
